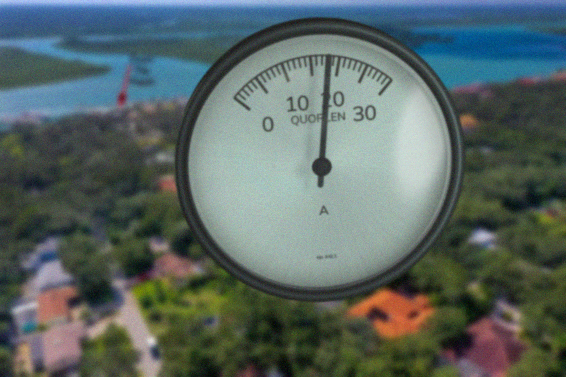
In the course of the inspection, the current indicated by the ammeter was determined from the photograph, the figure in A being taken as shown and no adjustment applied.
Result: 18 A
